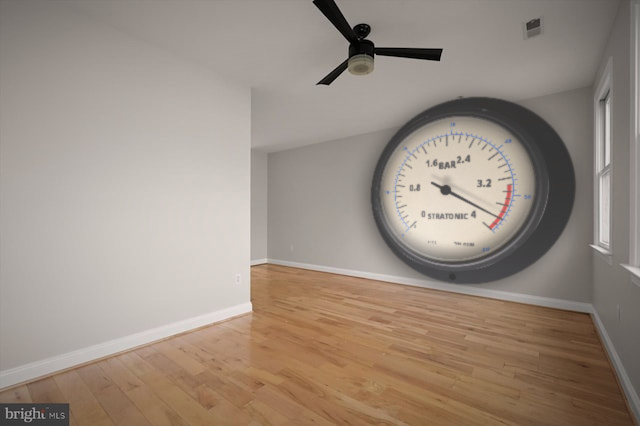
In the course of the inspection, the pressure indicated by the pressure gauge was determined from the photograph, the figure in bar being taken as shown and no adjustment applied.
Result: 3.8 bar
